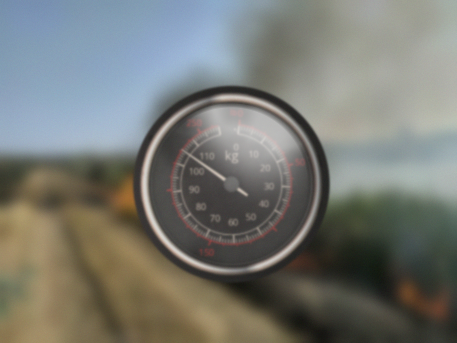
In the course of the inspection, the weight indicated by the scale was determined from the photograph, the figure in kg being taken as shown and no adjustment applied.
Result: 105 kg
